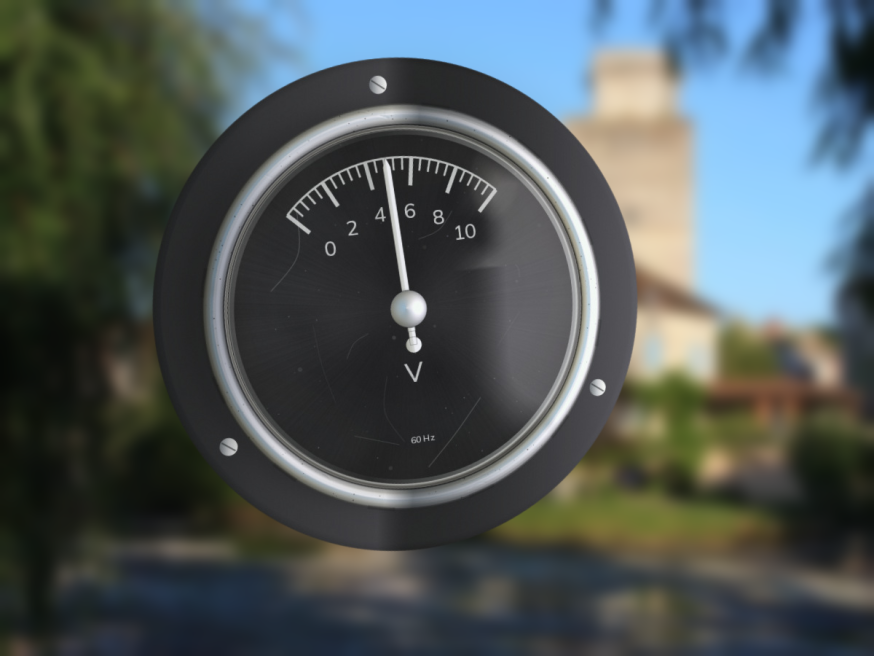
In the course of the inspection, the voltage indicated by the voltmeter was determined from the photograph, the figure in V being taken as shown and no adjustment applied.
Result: 4.8 V
